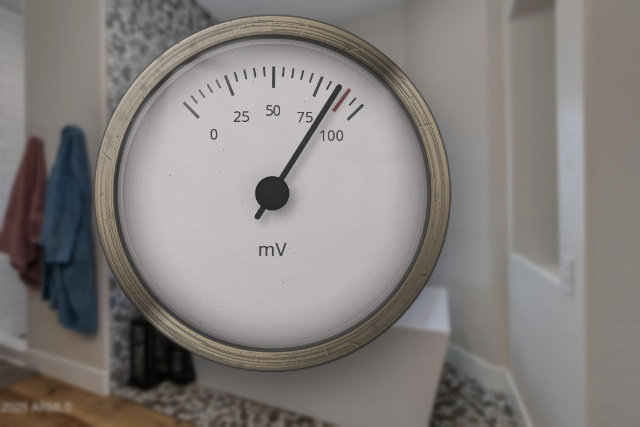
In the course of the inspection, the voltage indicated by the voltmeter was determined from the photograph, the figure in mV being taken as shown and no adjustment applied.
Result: 85 mV
